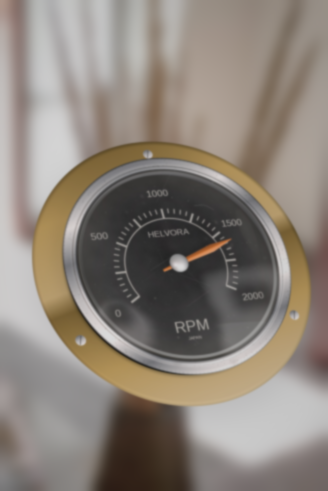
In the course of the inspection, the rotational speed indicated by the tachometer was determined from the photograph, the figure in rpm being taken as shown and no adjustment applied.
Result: 1600 rpm
